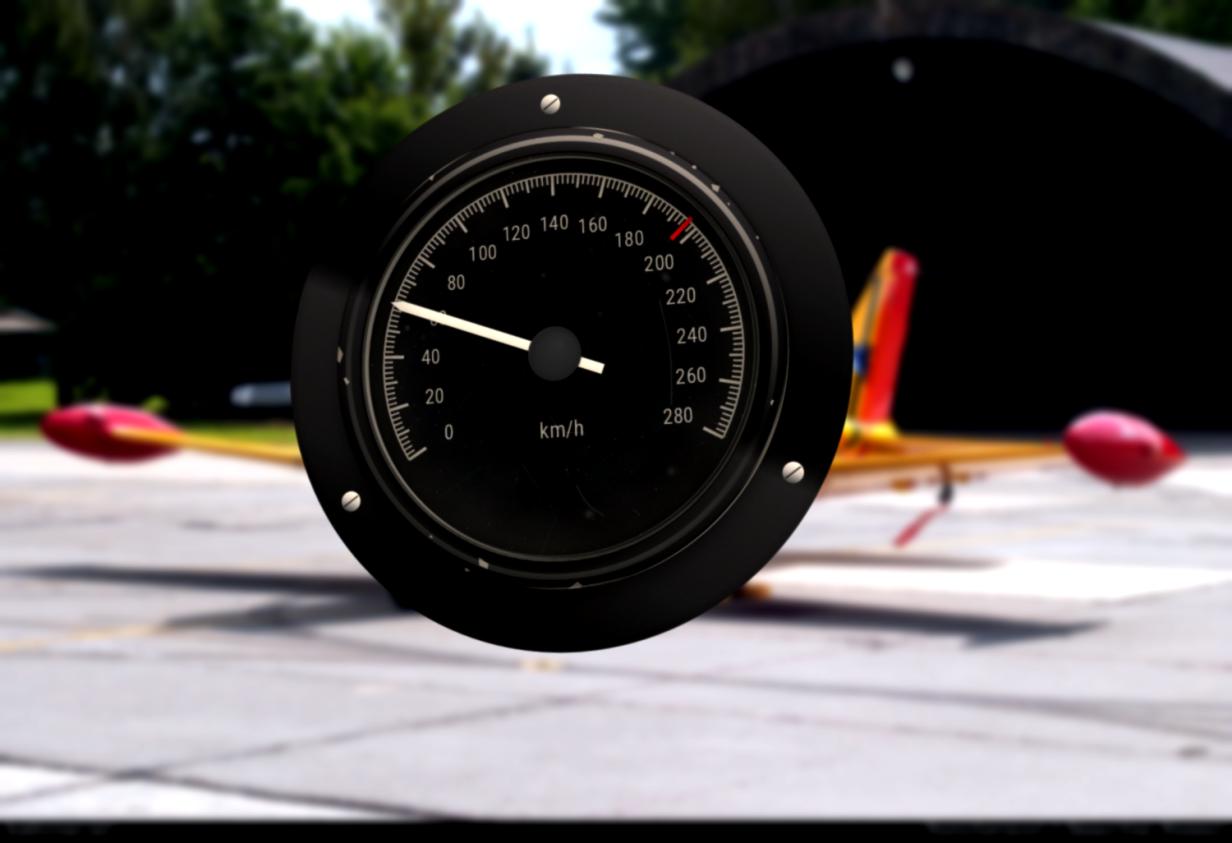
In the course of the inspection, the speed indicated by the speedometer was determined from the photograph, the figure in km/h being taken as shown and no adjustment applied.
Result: 60 km/h
